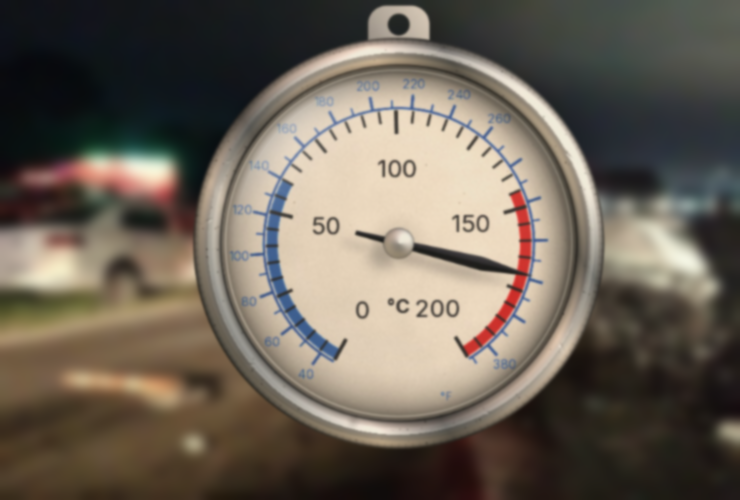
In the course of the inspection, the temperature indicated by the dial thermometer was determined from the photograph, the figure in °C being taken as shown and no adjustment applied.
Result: 170 °C
